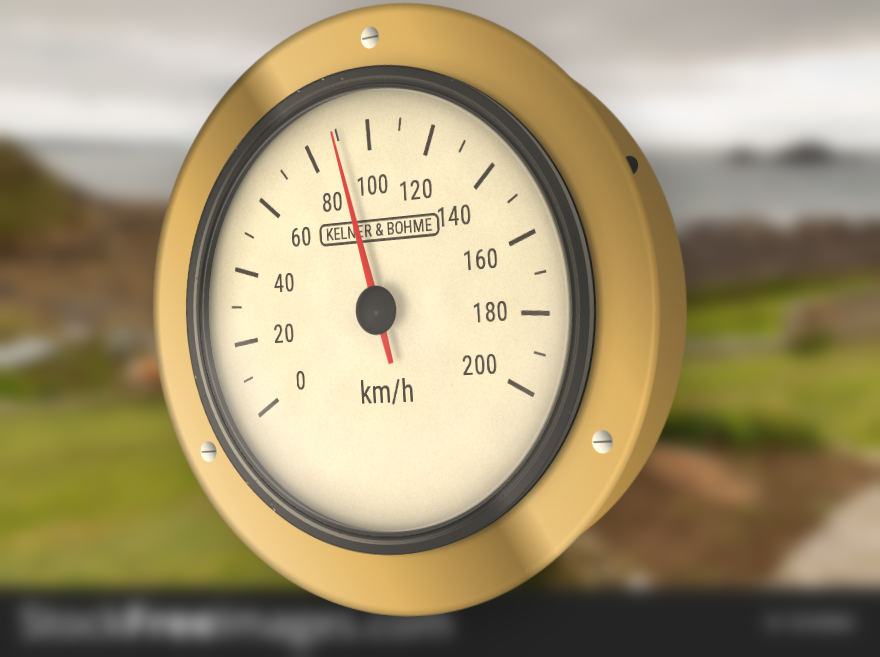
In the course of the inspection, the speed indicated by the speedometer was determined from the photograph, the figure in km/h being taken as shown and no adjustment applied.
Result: 90 km/h
